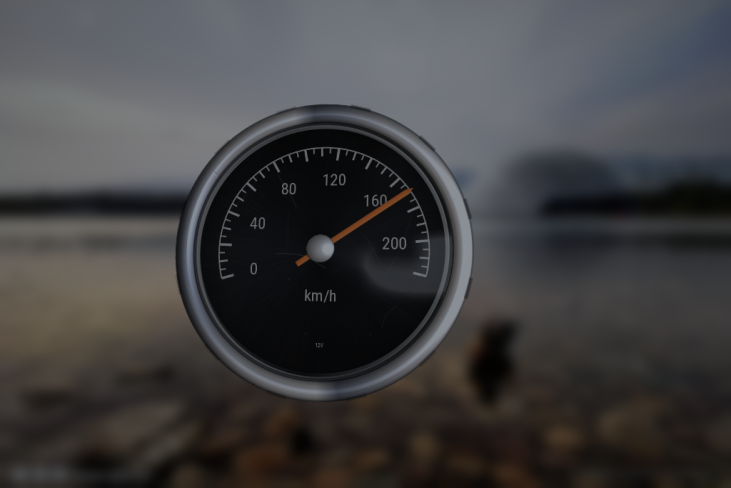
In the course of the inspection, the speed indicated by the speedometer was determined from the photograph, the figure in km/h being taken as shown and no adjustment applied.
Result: 170 km/h
